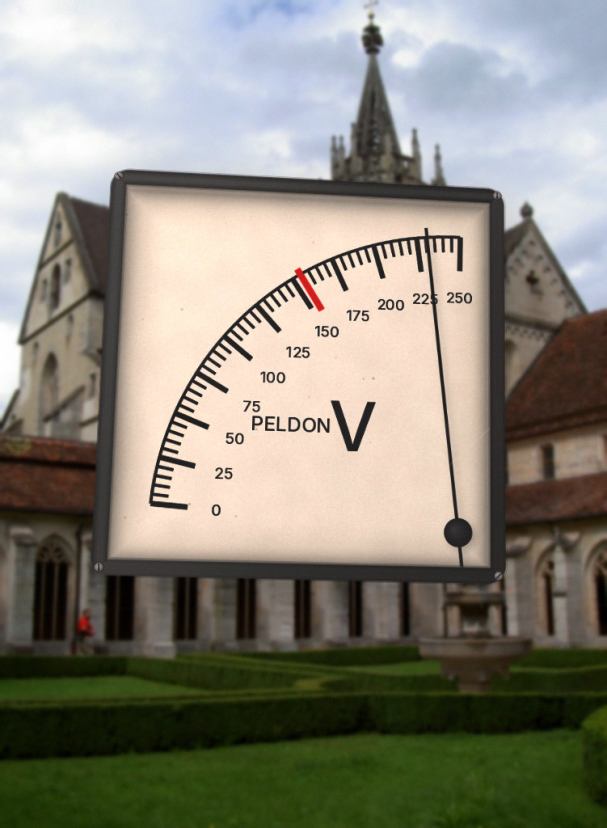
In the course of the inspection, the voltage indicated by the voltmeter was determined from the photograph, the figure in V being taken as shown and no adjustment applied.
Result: 230 V
